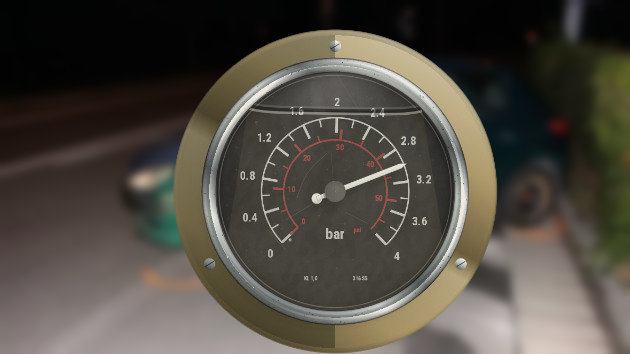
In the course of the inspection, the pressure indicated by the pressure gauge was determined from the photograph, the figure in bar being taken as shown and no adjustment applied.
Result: 3 bar
